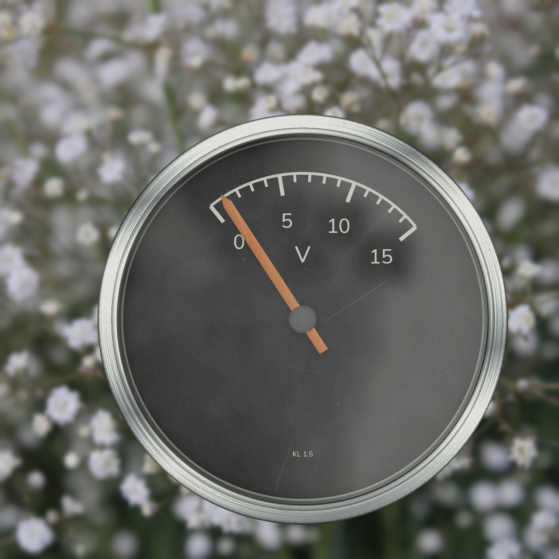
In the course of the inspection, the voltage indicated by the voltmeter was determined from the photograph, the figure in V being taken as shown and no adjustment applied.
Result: 1 V
